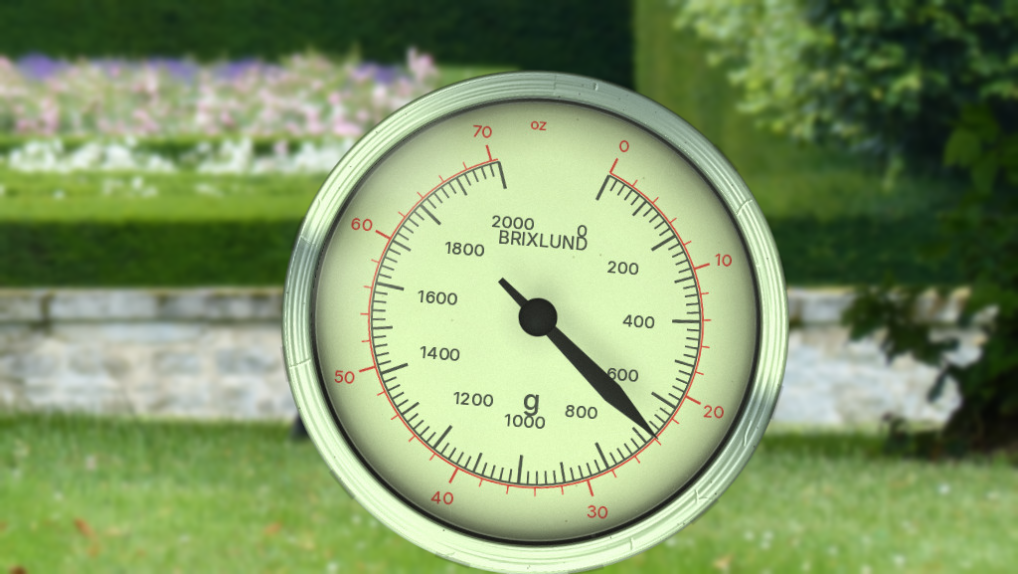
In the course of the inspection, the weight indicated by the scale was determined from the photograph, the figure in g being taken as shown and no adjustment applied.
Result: 680 g
